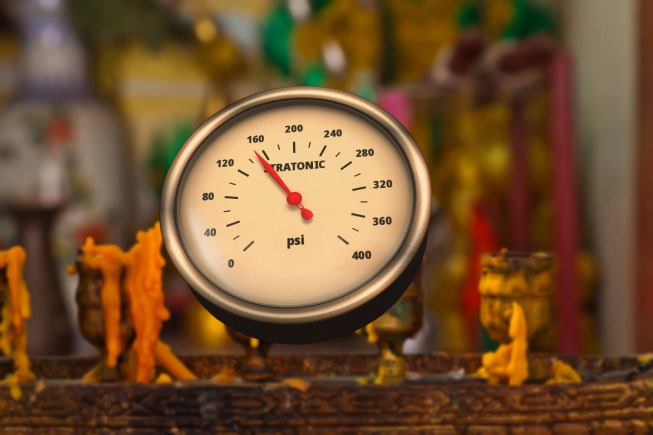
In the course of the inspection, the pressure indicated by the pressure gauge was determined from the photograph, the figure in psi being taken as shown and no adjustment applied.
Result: 150 psi
